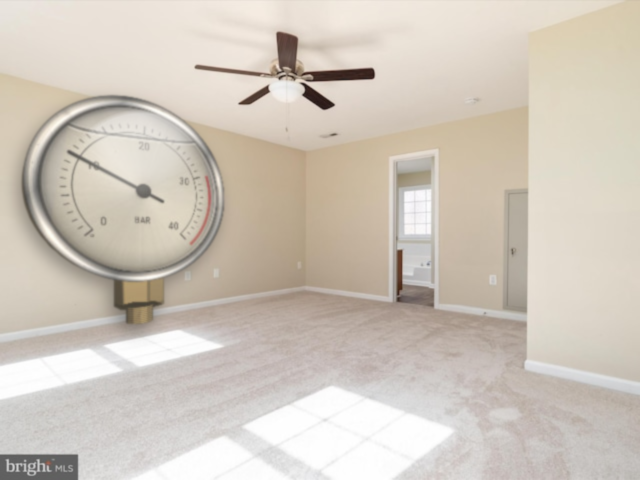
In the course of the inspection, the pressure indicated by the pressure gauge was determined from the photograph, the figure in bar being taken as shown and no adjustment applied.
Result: 10 bar
